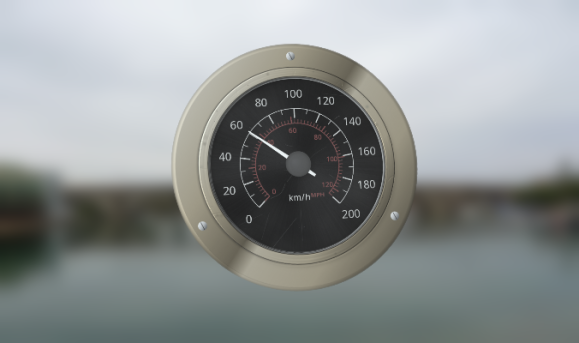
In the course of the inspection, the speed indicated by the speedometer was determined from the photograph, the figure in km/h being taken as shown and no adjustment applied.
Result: 60 km/h
